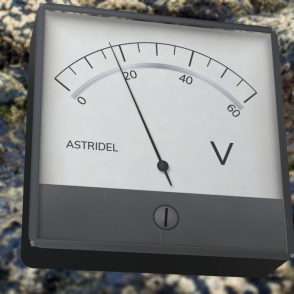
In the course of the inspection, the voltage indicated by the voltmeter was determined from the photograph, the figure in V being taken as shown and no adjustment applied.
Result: 17.5 V
